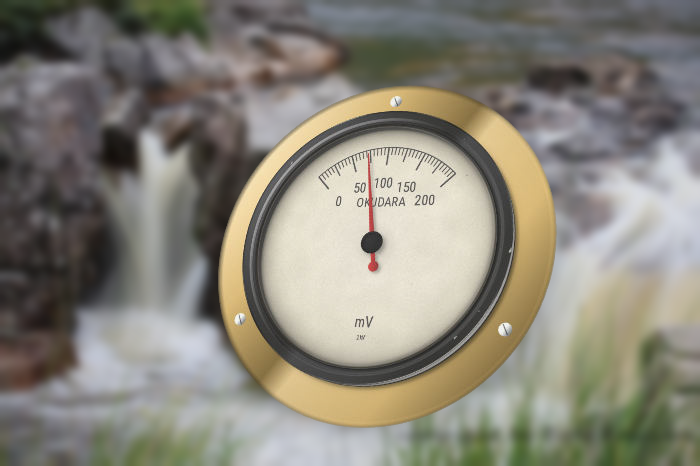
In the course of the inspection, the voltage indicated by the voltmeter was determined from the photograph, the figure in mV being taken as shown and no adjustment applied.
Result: 75 mV
